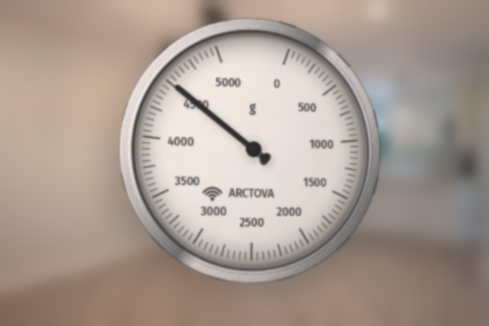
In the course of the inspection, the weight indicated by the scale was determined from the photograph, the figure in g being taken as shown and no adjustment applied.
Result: 4500 g
